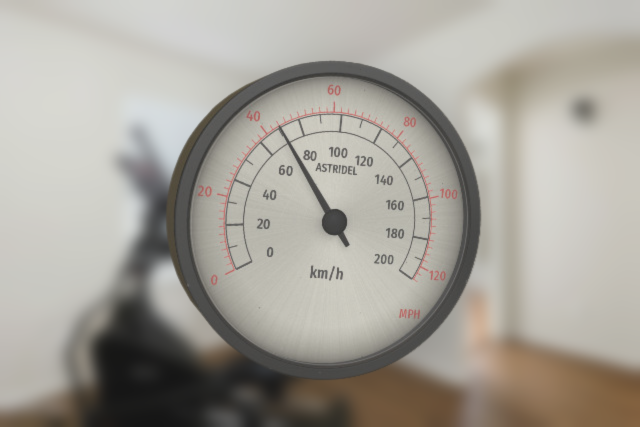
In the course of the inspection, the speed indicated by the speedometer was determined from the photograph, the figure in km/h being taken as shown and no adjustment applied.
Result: 70 km/h
